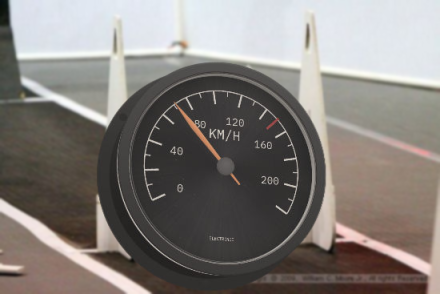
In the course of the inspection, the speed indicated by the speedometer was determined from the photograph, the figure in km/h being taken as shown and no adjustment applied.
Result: 70 km/h
